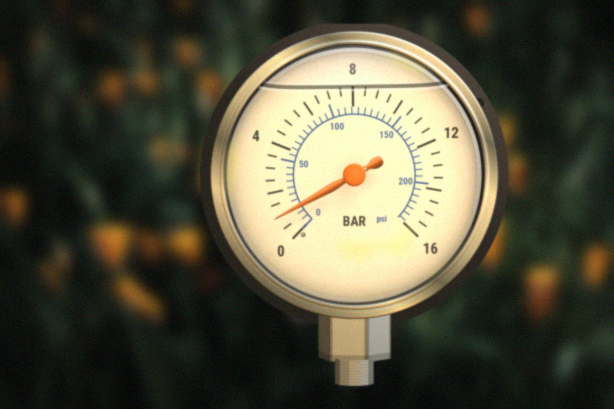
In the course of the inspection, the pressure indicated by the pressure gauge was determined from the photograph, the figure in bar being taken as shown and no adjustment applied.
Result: 1 bar
